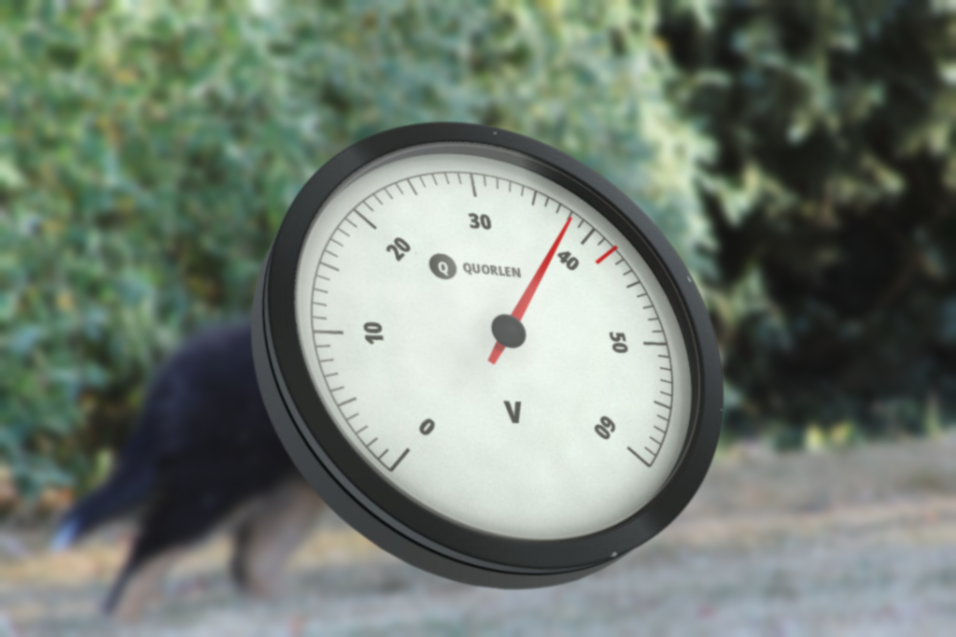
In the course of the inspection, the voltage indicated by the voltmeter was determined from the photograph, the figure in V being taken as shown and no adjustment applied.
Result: 38 V
